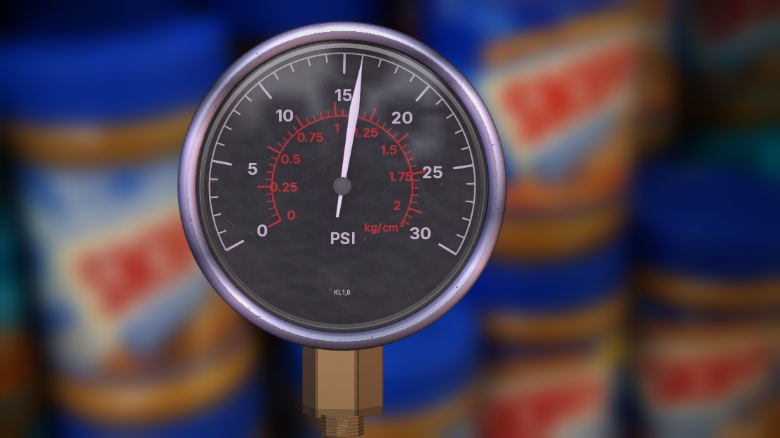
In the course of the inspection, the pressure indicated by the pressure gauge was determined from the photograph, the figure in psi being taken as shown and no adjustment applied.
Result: 16 psi
